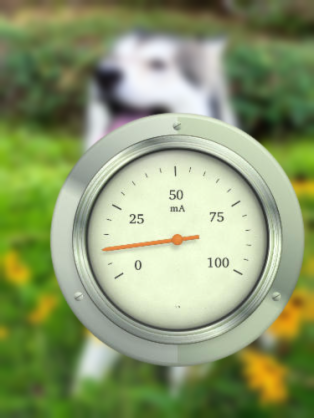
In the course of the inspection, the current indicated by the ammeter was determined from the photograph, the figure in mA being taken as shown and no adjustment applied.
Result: 10 mA
